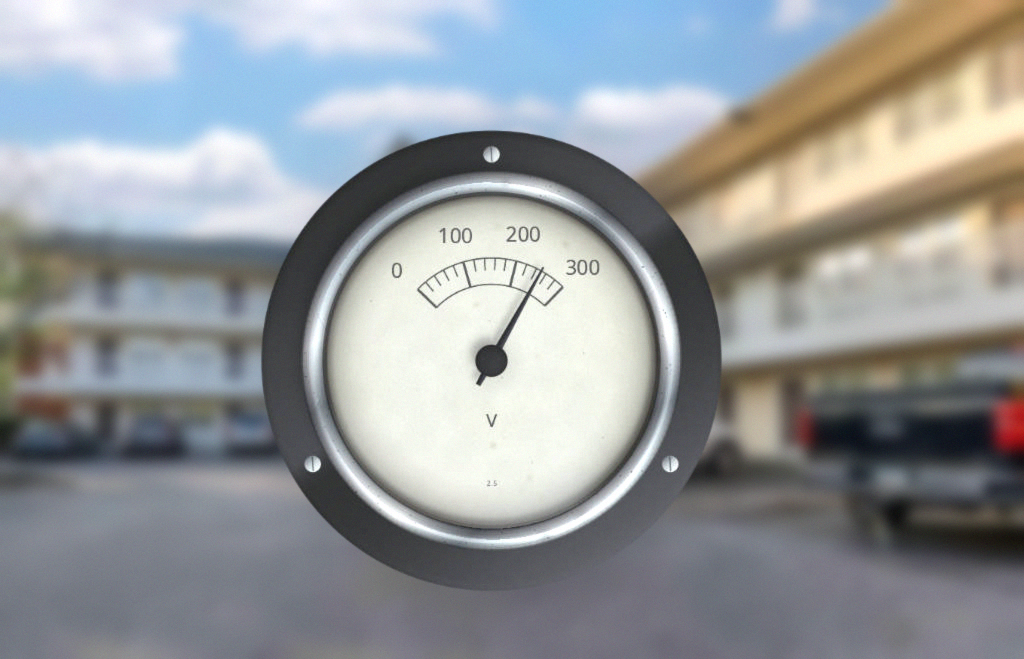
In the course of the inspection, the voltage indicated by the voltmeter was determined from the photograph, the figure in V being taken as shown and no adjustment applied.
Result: 250 V
